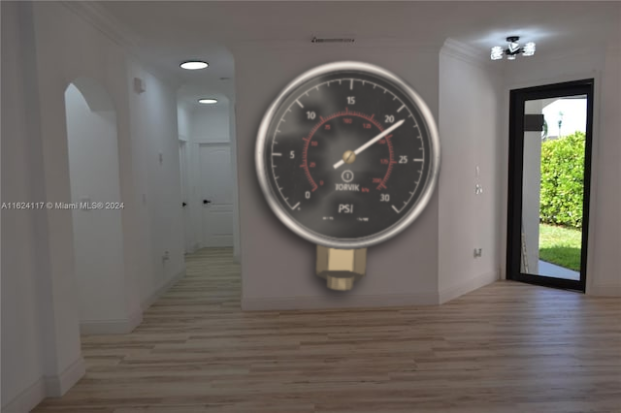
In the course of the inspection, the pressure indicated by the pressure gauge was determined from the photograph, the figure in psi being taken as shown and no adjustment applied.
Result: 21 psi
